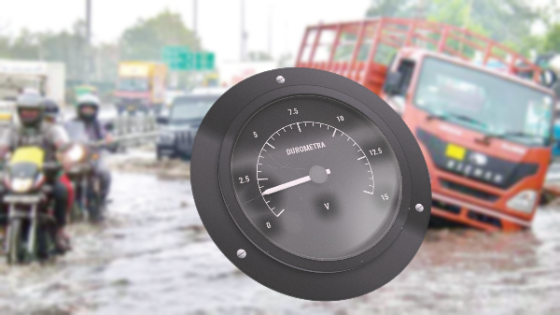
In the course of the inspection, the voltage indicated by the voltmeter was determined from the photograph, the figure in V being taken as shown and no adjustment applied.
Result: 1.5 V
